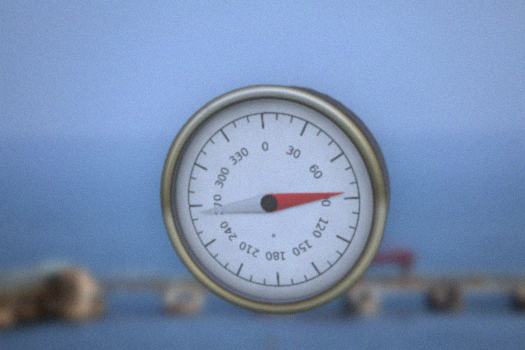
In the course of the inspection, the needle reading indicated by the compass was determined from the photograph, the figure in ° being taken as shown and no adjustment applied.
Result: 85 °
